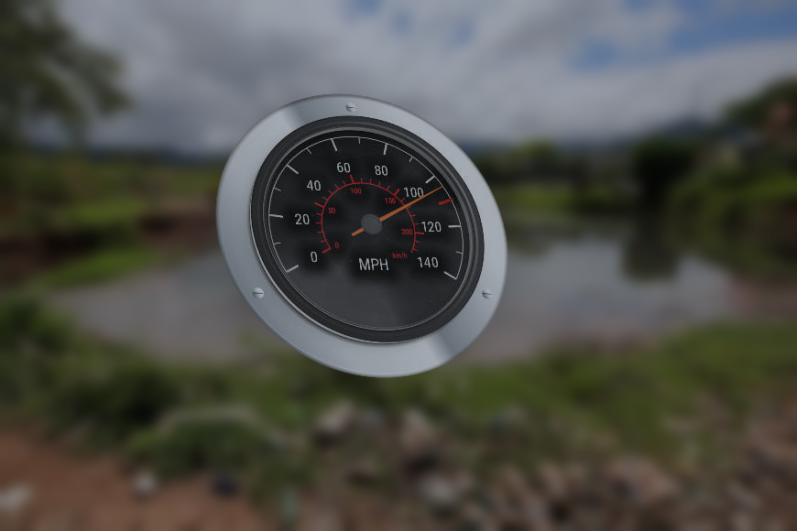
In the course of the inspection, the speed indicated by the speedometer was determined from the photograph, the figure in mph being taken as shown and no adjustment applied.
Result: 105 mph
